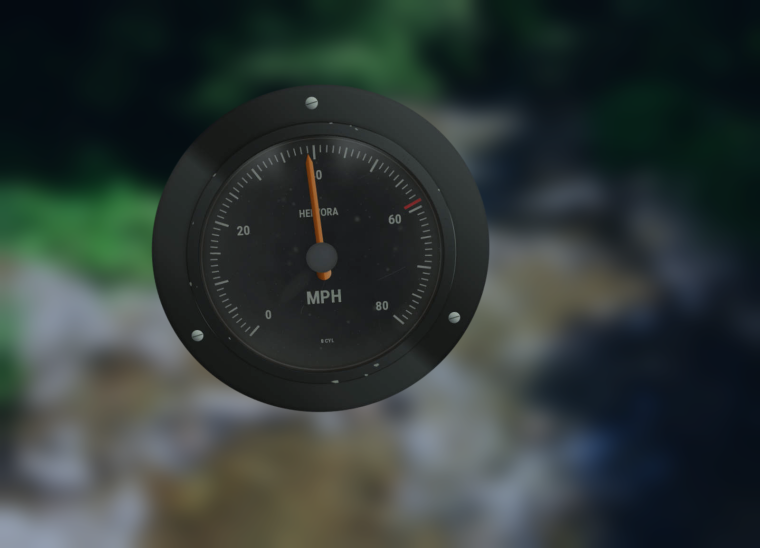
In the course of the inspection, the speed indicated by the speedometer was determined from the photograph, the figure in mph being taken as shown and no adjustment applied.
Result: 39 mph
